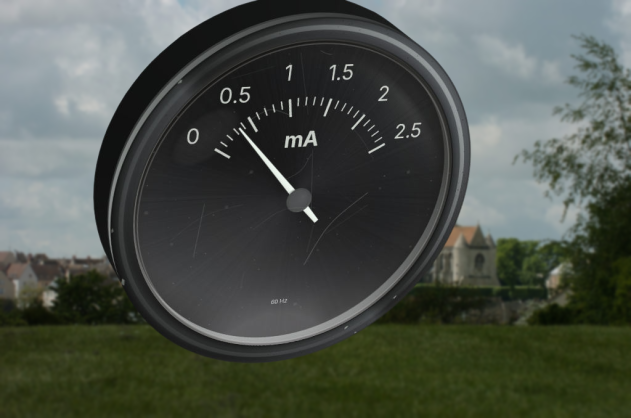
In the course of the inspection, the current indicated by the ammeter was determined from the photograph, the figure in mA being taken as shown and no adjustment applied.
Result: 0.35 mA
